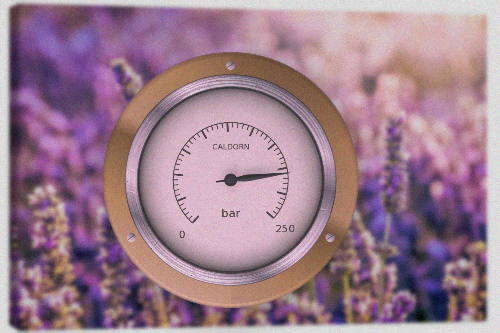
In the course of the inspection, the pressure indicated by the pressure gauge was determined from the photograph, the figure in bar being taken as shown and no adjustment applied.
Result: 205 bar
